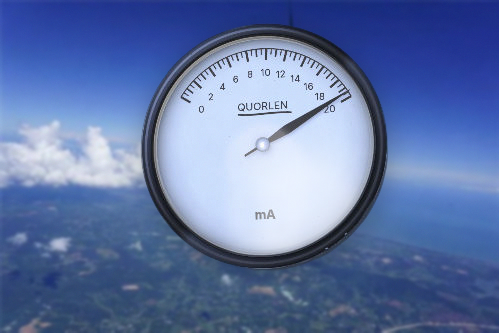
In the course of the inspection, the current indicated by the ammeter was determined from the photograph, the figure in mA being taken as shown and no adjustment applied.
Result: 19.5 mA
